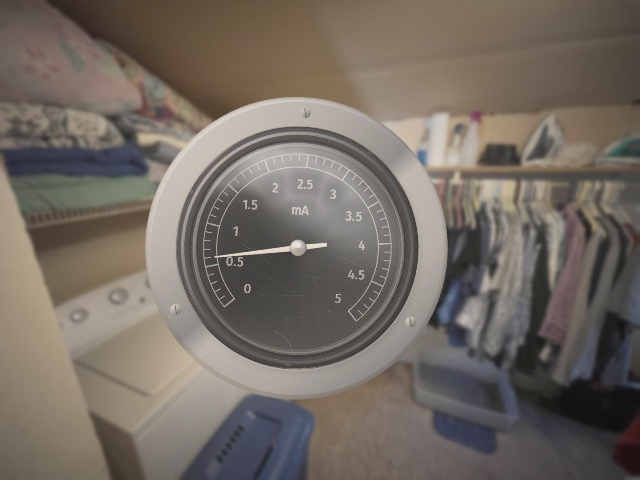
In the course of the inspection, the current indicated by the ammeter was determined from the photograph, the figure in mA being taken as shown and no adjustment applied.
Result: 0.6 mA
